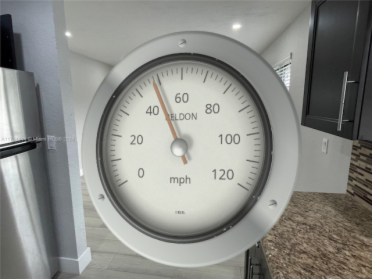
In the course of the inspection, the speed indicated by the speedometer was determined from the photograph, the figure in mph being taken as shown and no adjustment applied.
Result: 48 mph
